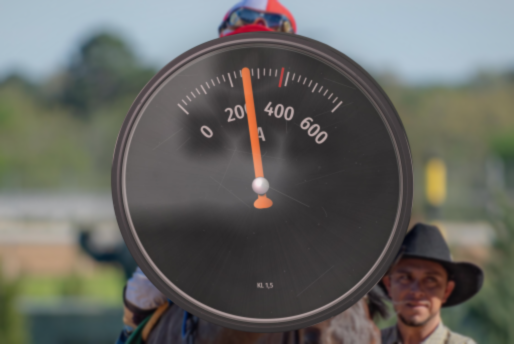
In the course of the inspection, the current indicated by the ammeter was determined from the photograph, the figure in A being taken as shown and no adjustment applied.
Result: 260 A
